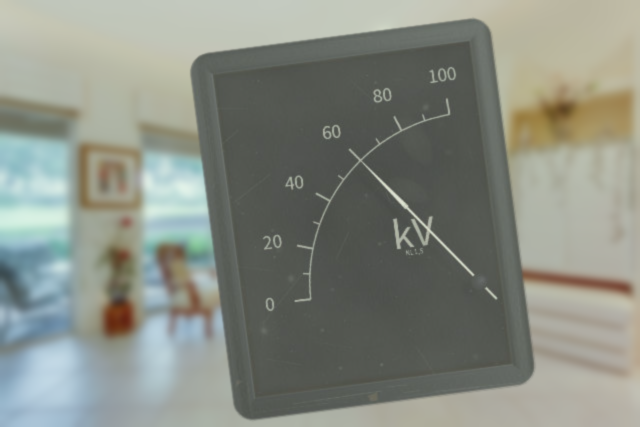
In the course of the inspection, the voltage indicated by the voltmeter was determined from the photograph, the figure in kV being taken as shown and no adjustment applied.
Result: 60 kV
